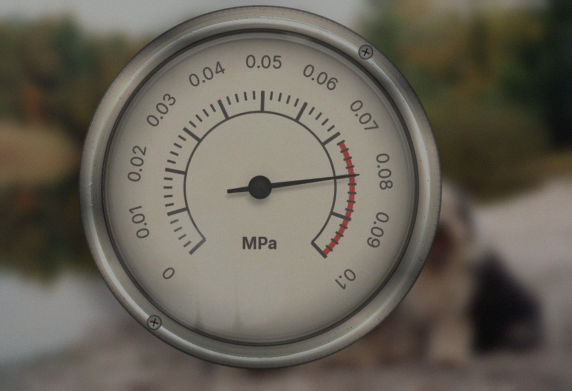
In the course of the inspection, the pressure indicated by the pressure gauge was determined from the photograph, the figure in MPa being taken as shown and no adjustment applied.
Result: 0.08 MPa
